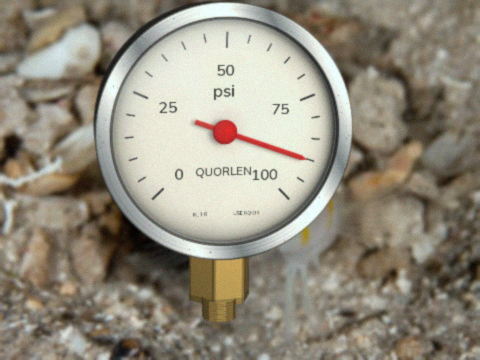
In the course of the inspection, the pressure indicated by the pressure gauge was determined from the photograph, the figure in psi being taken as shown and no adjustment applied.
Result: 90 psi
